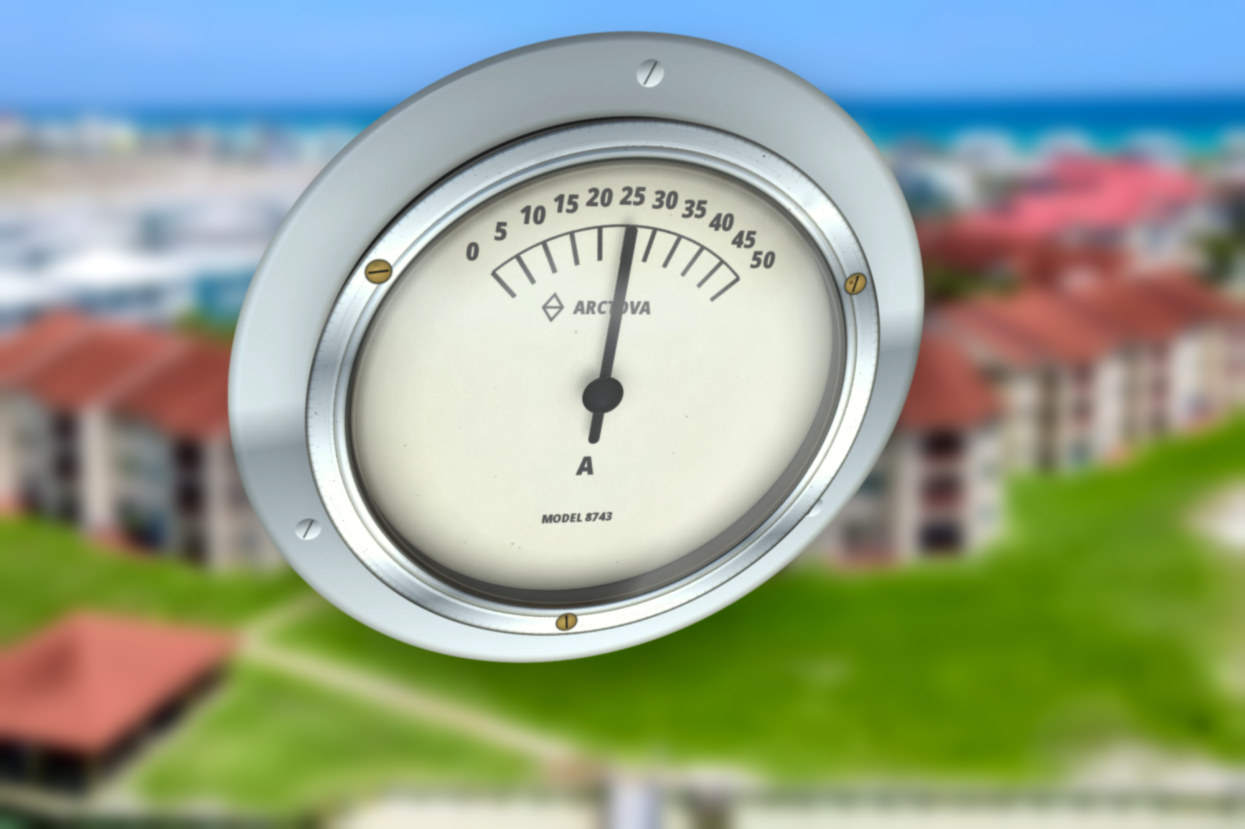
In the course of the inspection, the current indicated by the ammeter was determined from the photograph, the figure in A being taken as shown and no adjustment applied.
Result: 25 A
